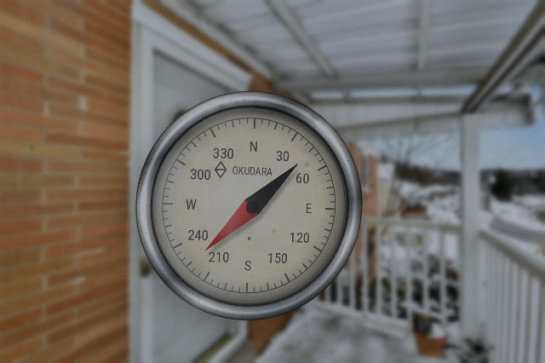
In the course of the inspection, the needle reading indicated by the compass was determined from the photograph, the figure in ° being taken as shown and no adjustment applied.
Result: 225 °
